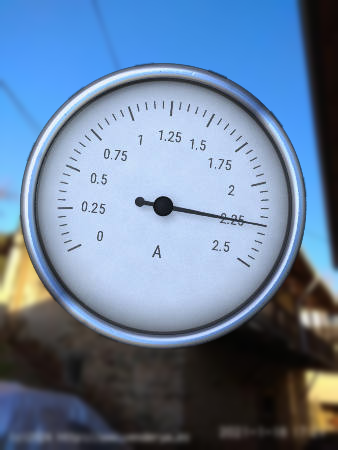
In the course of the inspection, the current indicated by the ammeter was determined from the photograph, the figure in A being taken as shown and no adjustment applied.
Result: 2.25 A
